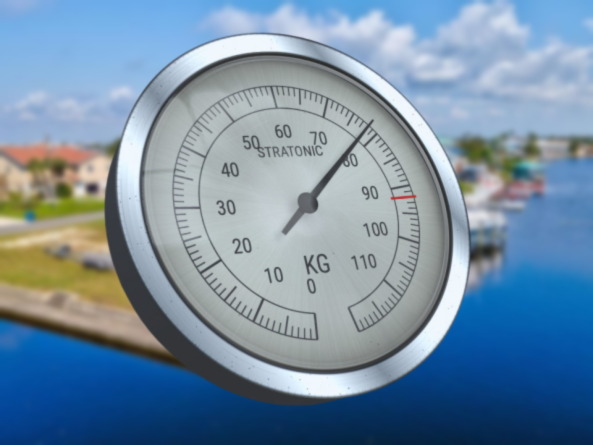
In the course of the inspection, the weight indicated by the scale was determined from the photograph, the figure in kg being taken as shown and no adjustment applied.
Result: 78 kg
